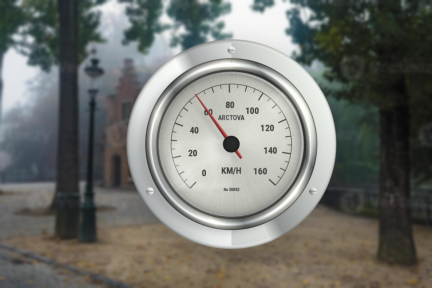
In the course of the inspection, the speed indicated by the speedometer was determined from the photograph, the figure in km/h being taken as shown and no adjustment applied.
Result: 60 km/h
